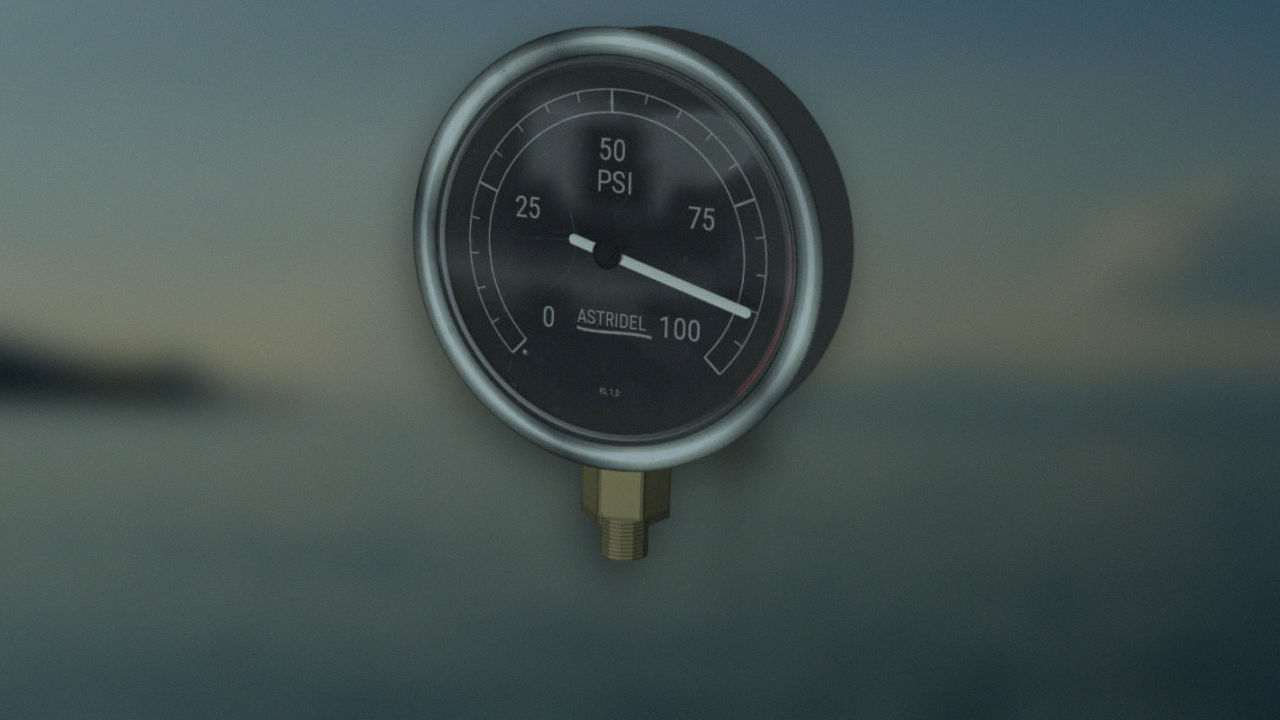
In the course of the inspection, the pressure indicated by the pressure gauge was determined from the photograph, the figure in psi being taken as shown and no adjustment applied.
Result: 90 psi
